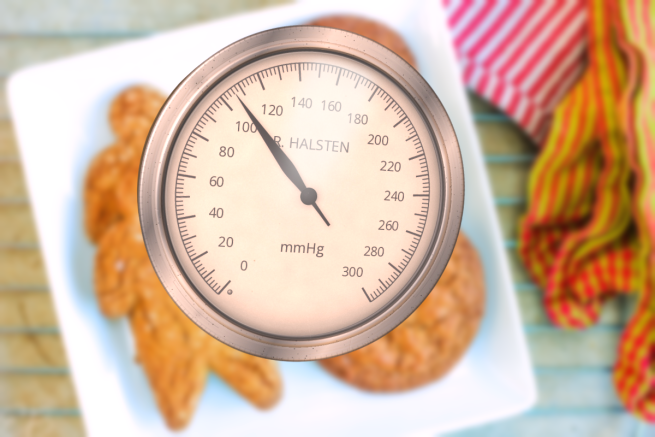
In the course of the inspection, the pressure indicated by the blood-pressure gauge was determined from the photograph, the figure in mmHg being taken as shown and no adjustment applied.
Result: 106 mmHg
